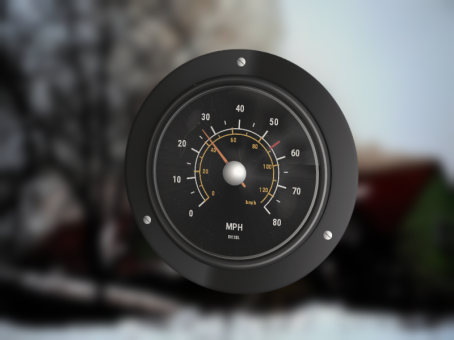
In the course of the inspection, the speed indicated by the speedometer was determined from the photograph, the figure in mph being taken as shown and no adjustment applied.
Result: 27.5 mph
